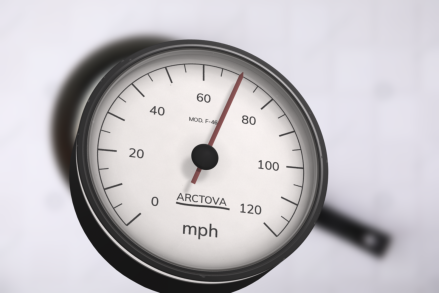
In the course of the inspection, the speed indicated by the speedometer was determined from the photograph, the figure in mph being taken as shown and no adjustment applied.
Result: 70 mph
